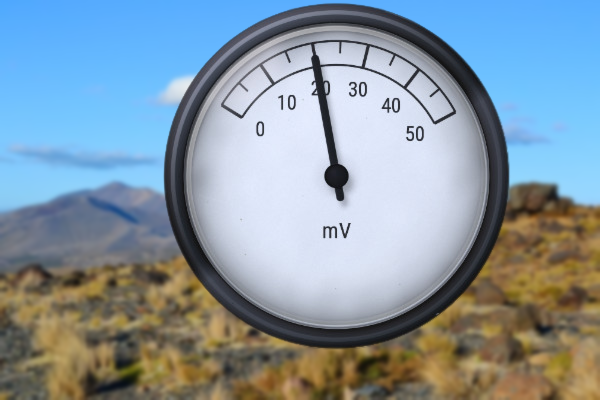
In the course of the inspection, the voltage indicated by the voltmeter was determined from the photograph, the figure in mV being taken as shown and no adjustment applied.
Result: 20 mV
